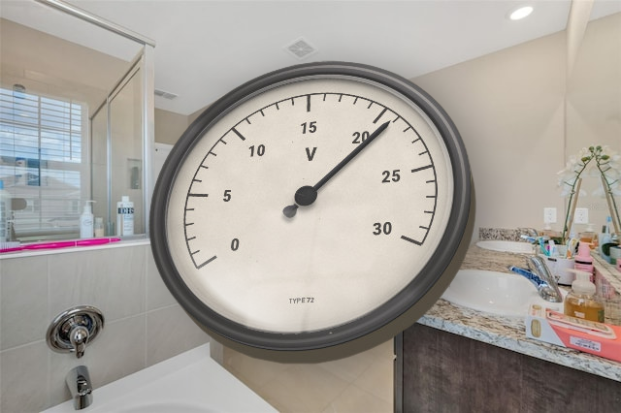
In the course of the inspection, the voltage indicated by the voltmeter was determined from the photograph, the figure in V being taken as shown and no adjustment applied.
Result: 21 V
